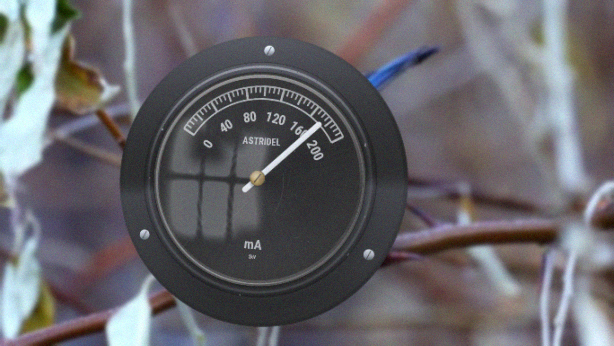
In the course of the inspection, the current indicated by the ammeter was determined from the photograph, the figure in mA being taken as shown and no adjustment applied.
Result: 175 mA
